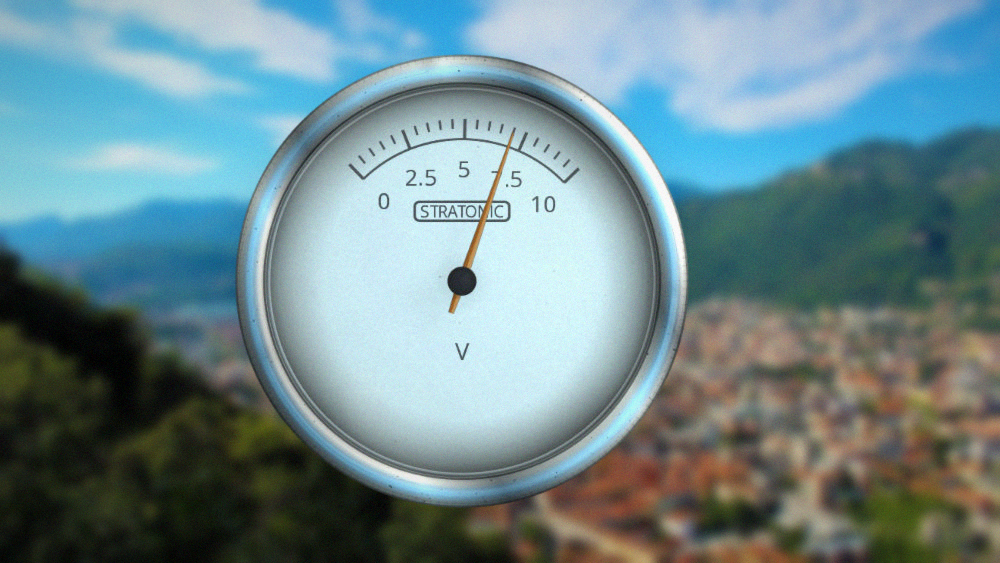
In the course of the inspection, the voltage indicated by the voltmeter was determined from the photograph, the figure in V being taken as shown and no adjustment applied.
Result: 7 V
